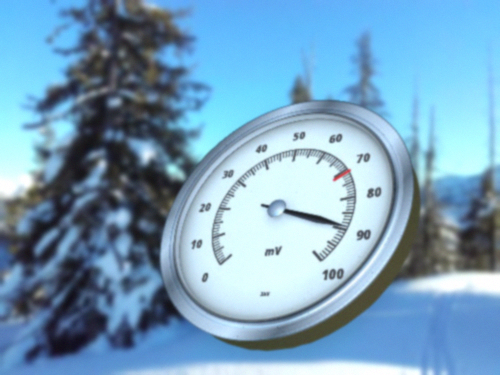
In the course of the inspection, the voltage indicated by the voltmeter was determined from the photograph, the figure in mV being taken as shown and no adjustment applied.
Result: 90 mV
